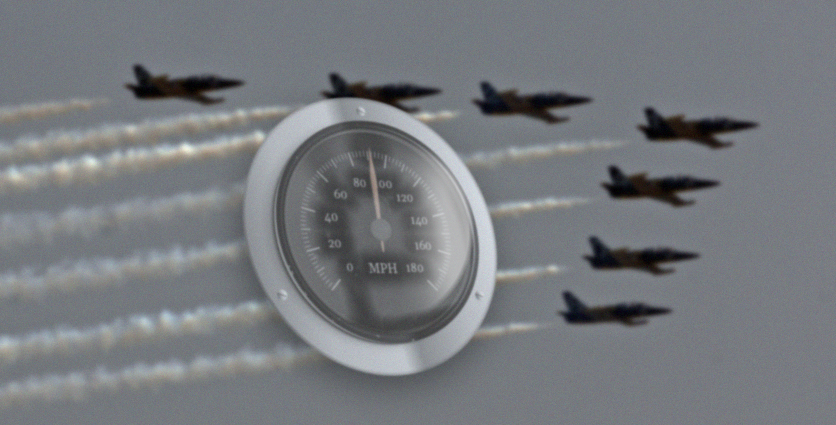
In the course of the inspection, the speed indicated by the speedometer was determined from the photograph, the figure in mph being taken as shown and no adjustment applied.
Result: 90 mph
